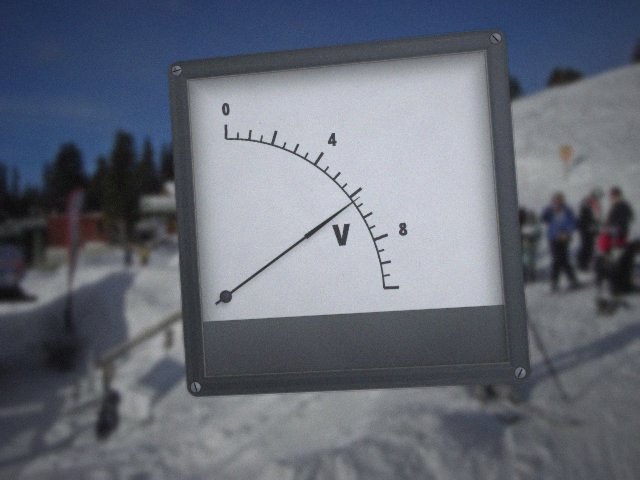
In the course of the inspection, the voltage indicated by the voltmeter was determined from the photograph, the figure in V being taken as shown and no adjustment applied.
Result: 6.25 V
